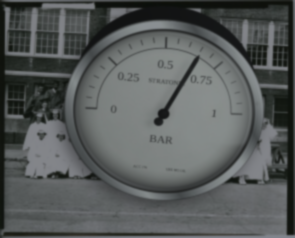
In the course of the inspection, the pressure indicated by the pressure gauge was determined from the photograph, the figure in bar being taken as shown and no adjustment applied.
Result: 0.65 bar
